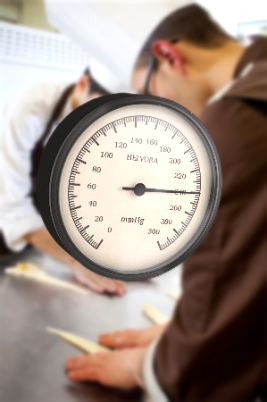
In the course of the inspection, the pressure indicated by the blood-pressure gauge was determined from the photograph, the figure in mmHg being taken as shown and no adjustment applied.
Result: 240 mmHg
